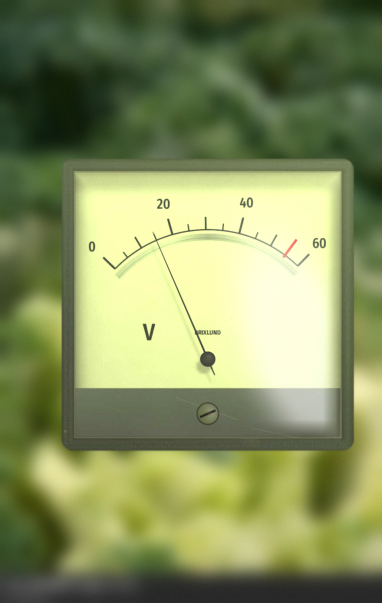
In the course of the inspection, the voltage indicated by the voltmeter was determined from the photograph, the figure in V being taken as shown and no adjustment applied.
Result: 15 V
